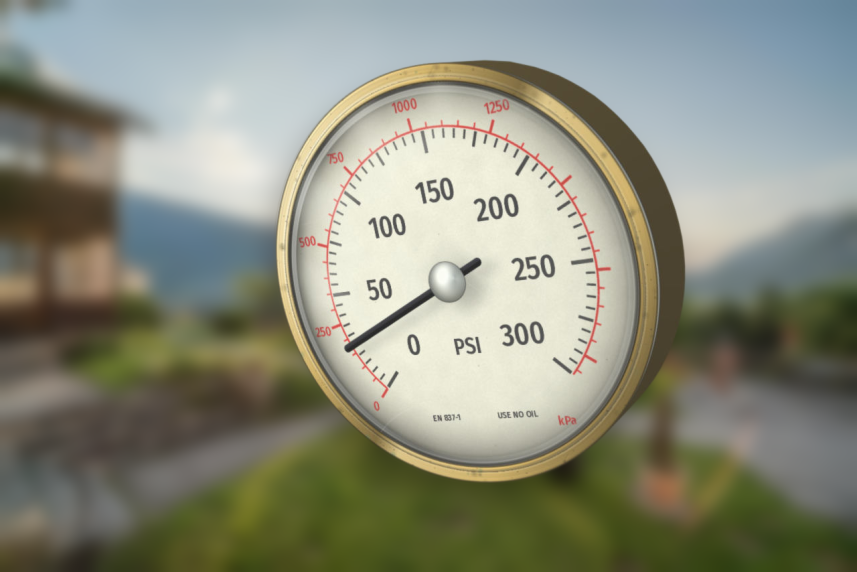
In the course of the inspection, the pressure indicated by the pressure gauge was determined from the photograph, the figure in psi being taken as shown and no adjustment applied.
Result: 25 psi
